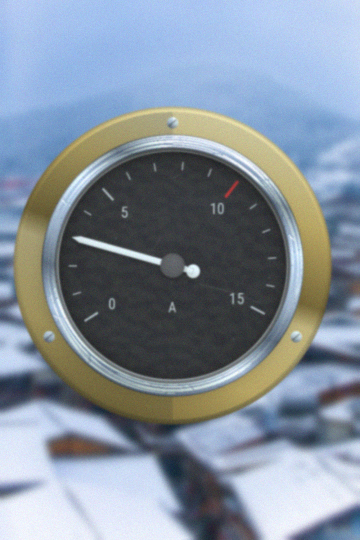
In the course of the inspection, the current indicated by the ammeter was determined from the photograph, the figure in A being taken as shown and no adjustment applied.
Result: 3 A
